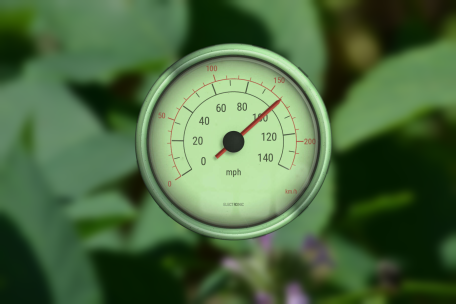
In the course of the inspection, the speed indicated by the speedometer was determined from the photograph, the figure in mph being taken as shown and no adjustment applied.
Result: 100 mph
